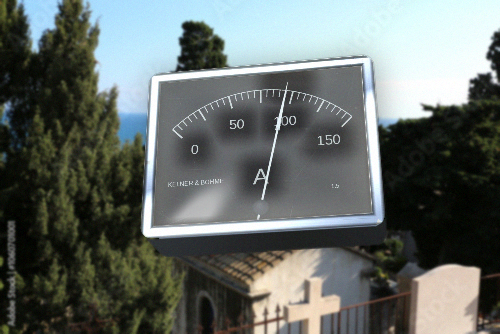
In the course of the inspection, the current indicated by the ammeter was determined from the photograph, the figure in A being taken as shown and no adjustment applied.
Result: 95 A
